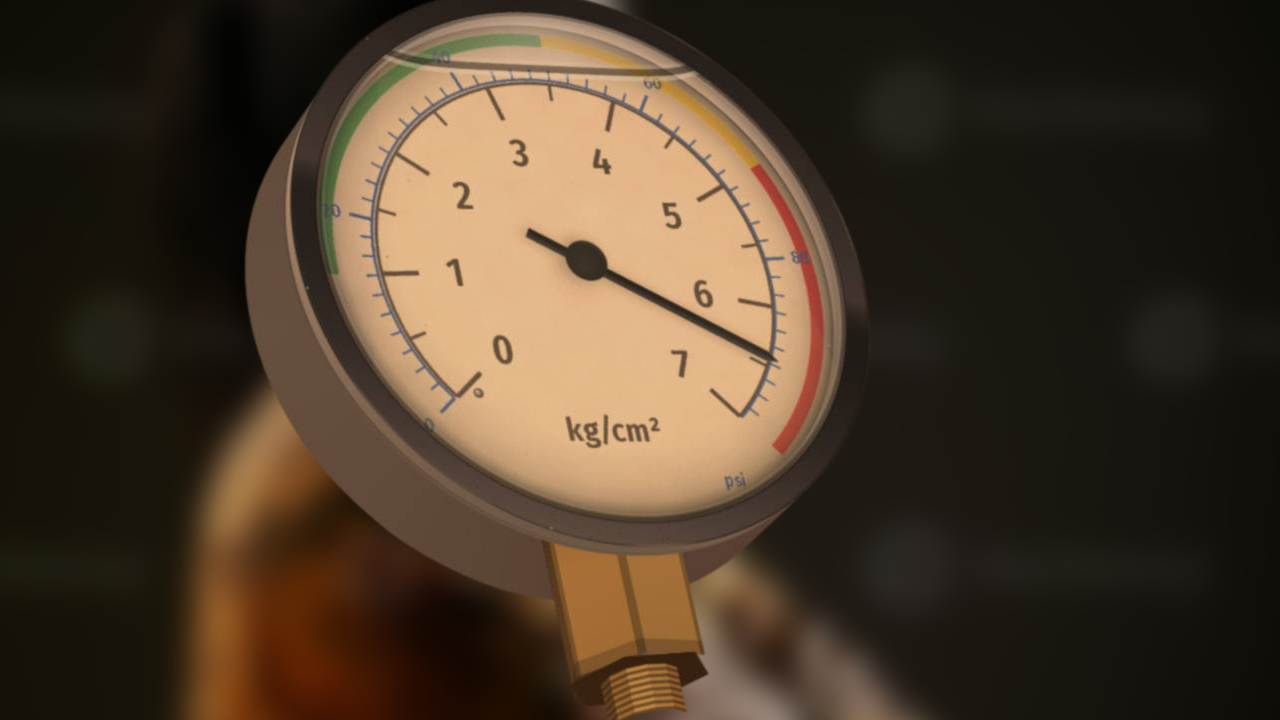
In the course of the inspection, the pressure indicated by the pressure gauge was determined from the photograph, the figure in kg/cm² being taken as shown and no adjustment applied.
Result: 6.5 kg/cm²
